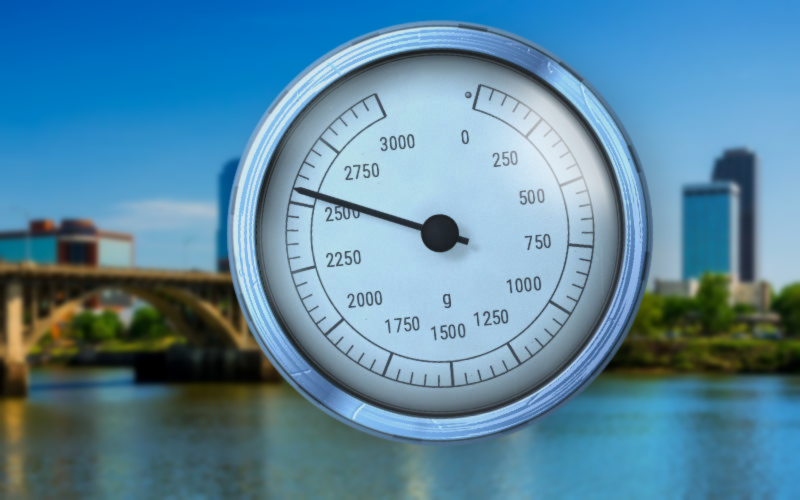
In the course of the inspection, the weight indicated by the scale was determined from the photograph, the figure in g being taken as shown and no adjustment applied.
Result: 2550 g
